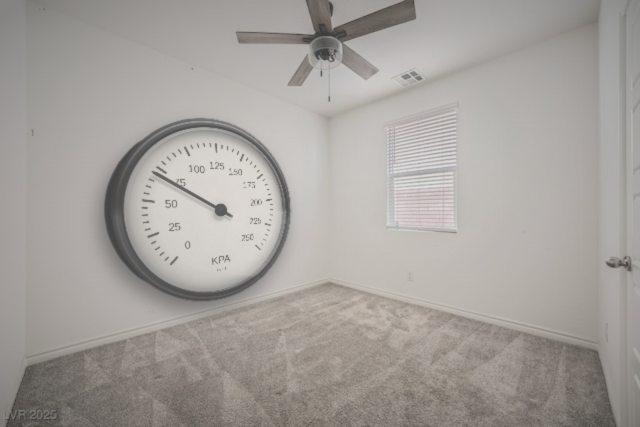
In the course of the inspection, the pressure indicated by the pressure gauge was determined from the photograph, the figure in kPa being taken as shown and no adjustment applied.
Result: 70 kPa
